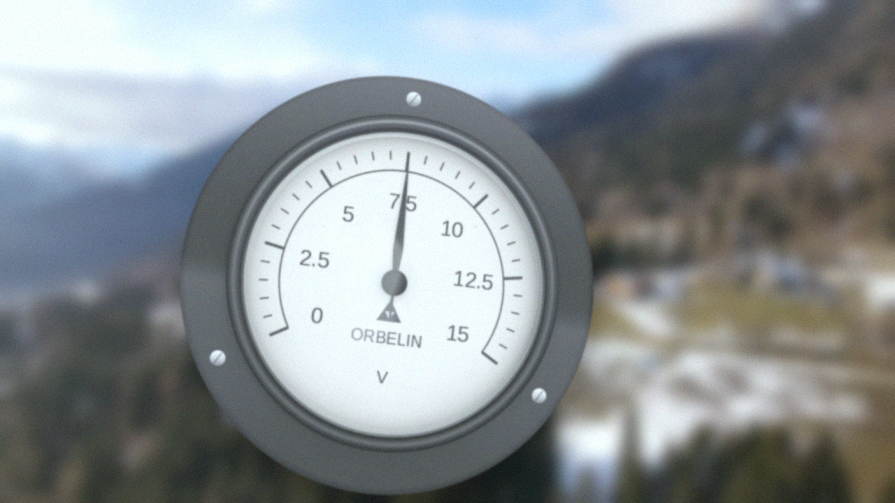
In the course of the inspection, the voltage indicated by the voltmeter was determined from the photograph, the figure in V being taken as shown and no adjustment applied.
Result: 7.5 V
